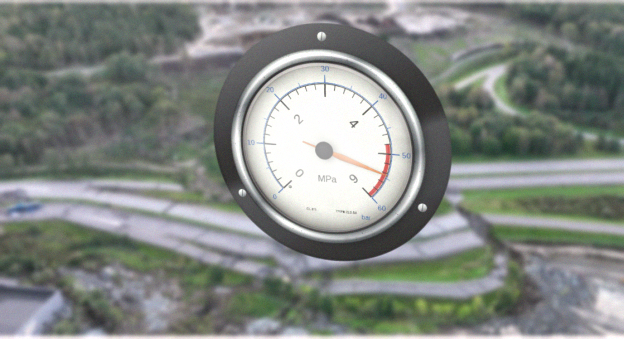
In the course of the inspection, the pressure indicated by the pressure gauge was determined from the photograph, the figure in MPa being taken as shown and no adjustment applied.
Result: 5.4 MPa
